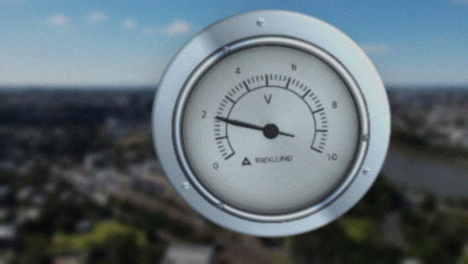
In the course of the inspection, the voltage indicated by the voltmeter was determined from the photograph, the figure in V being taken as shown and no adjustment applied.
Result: 2 V
